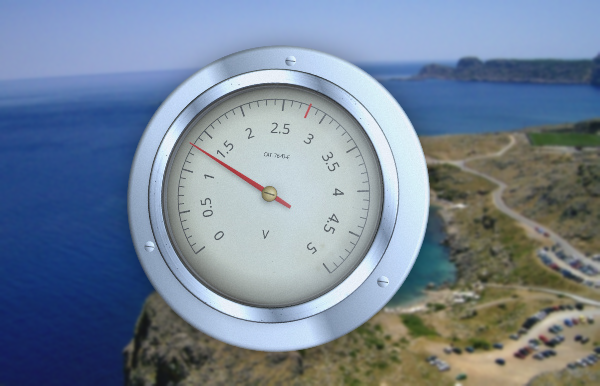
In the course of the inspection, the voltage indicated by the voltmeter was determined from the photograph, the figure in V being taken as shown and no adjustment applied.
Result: 1.3 V
